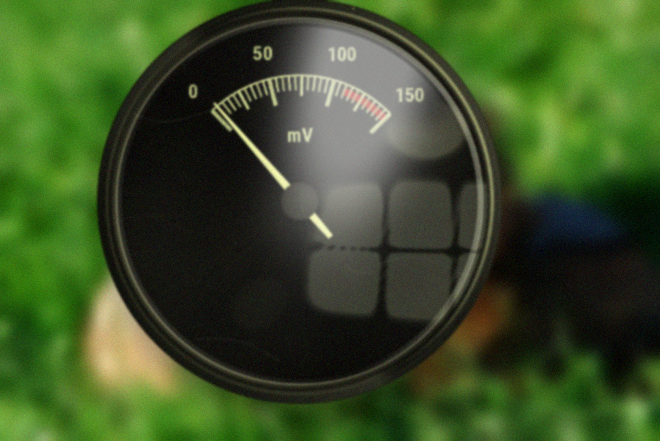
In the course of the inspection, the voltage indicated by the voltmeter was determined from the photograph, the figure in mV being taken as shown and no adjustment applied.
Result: 5 mV
